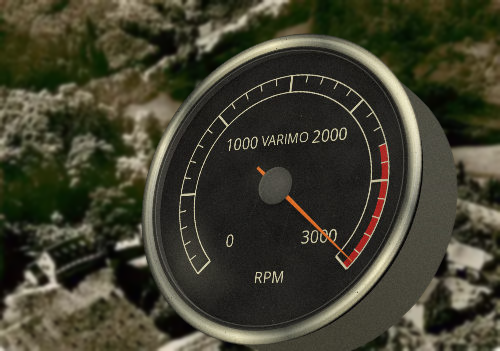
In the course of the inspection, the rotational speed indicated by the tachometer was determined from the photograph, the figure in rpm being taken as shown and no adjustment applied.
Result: 2950 rpm
